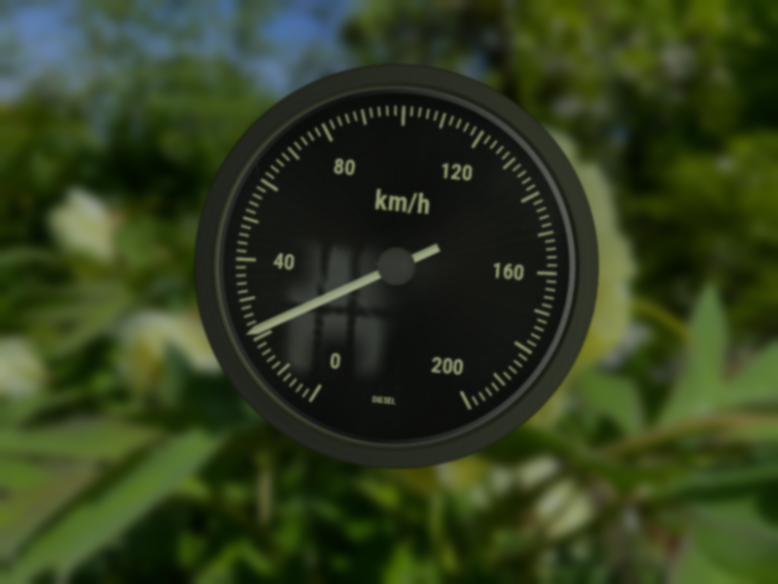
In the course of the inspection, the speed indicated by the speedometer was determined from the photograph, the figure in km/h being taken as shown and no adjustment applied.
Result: 22 km/h
